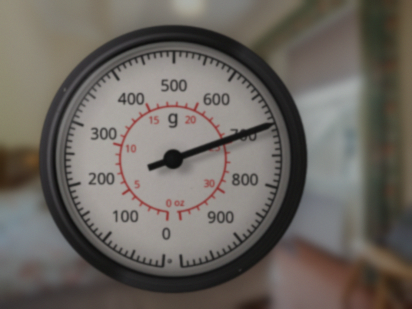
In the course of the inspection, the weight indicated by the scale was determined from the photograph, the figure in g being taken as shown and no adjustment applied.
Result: 700 g
